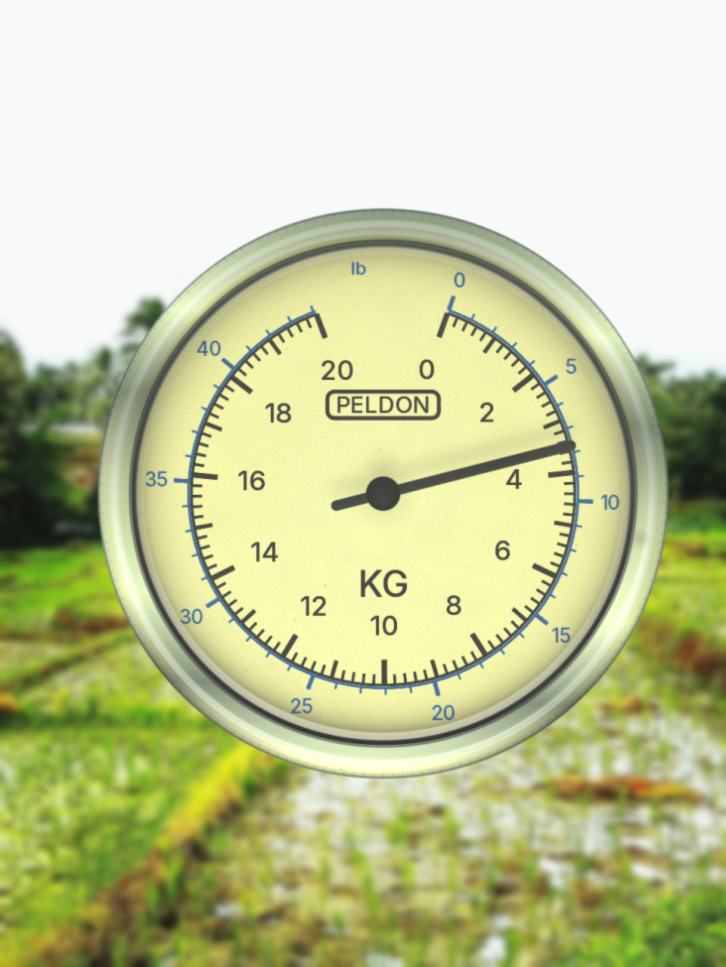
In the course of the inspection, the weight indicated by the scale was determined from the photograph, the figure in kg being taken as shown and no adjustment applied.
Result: 3.5 kg
